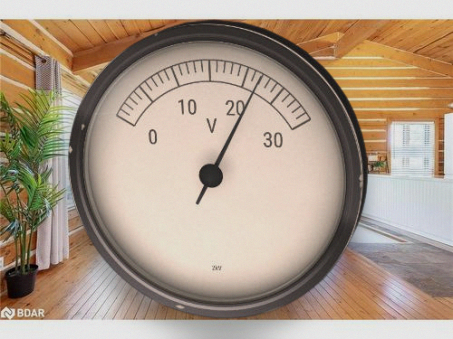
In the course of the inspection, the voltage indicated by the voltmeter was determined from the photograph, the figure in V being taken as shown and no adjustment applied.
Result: 22 V
